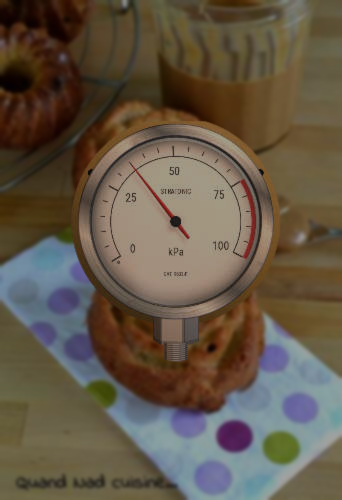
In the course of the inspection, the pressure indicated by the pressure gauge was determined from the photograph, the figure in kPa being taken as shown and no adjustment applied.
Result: 35 kPa
